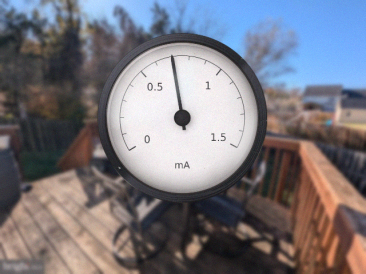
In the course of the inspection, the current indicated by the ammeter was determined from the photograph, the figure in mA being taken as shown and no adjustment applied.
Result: 0.7 mA
